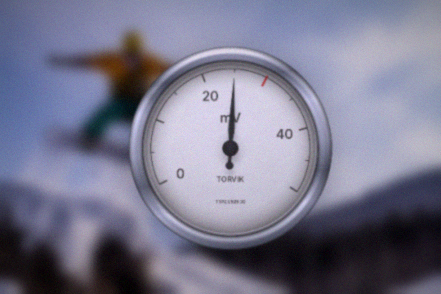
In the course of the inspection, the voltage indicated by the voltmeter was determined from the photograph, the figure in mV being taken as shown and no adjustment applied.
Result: 25 mV
